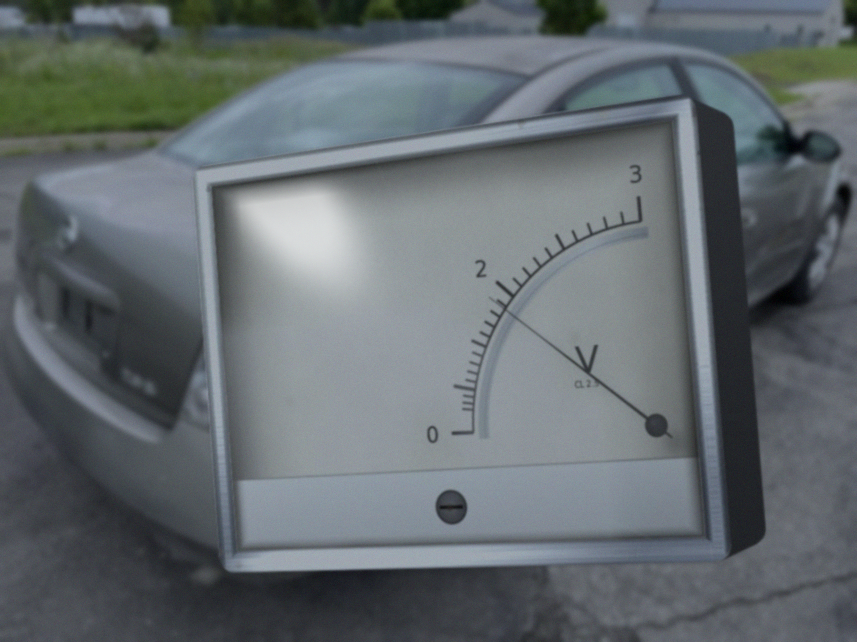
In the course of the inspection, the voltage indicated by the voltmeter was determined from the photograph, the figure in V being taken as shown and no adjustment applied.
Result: 1.9 V
